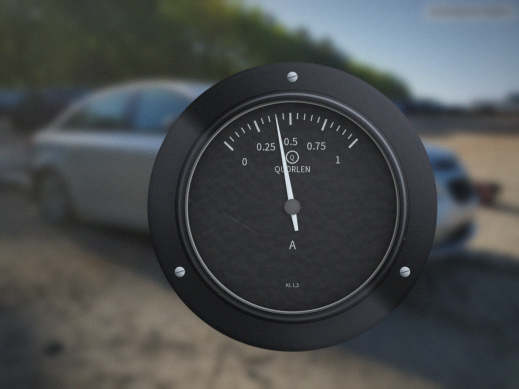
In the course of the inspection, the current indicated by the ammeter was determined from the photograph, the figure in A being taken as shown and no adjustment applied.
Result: 0.4 A
